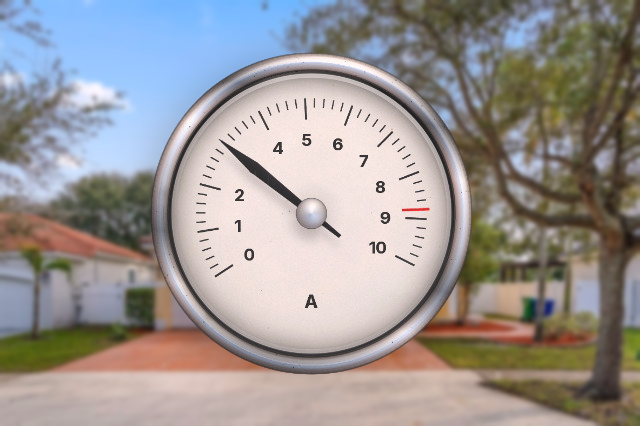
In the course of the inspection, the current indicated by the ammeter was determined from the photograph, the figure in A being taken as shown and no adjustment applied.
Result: 3 A
